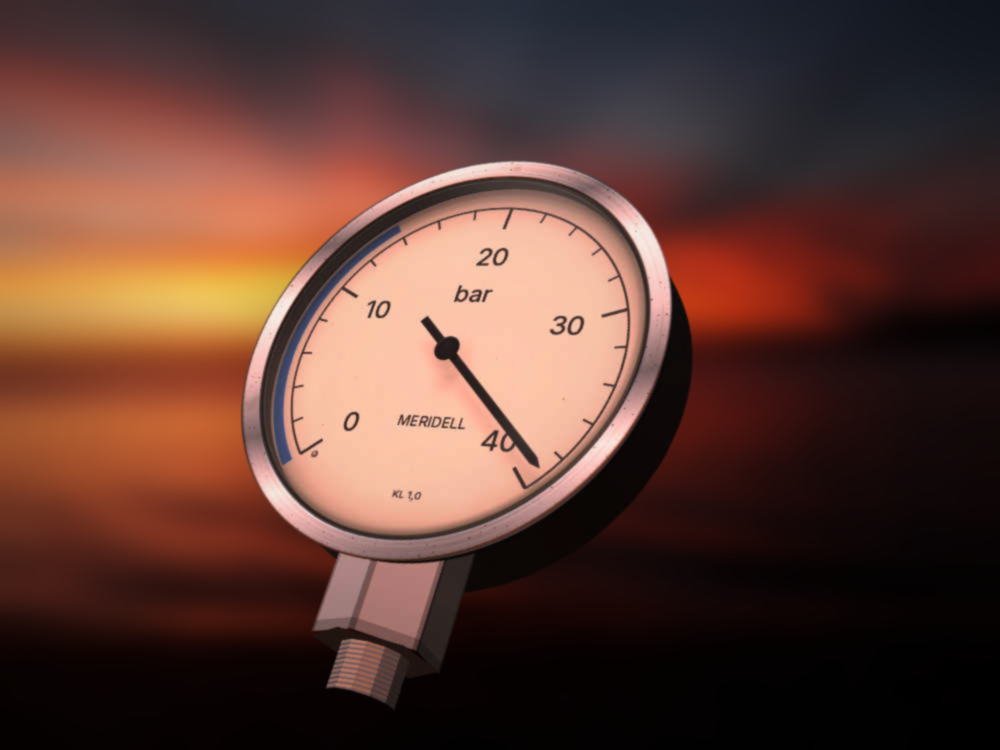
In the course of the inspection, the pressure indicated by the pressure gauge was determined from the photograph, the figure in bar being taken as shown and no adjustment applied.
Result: 39 bar
